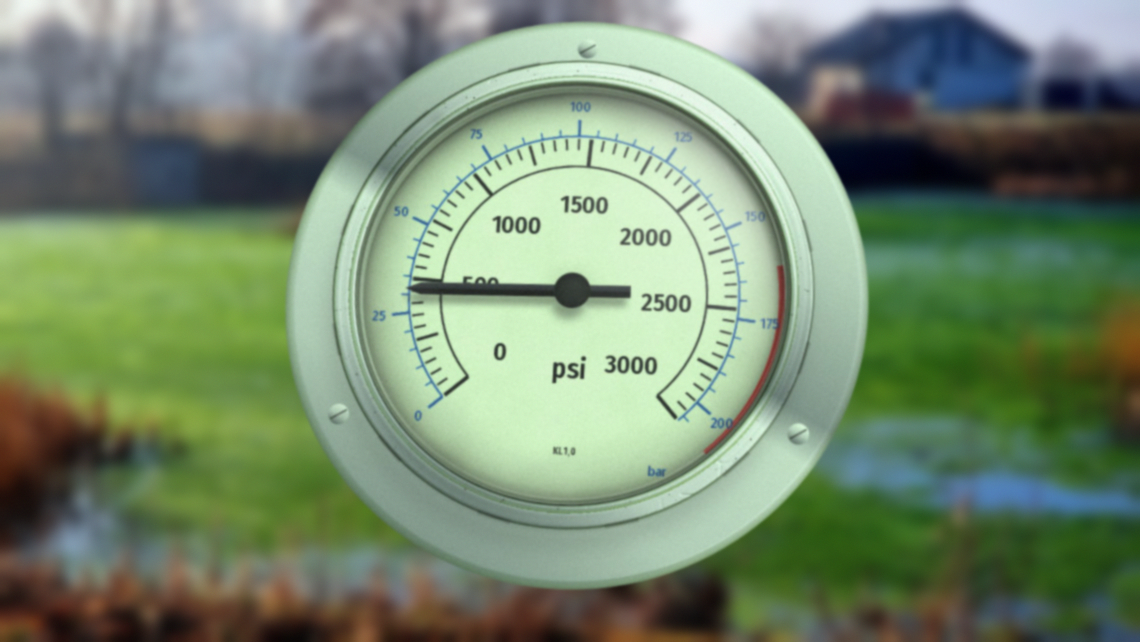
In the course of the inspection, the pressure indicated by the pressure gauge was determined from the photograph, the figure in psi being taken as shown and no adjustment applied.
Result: 450 psi
